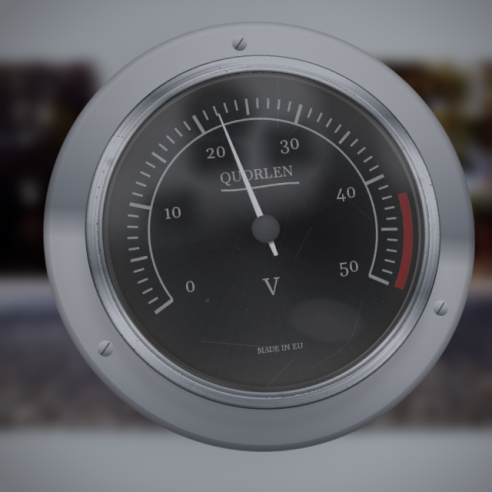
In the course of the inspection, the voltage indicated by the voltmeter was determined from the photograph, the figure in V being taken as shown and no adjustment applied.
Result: 22 V
